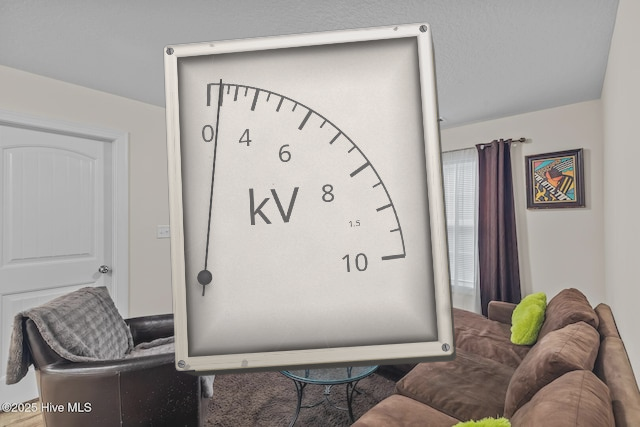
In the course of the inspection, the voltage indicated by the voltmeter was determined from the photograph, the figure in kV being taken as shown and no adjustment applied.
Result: 2 kV
